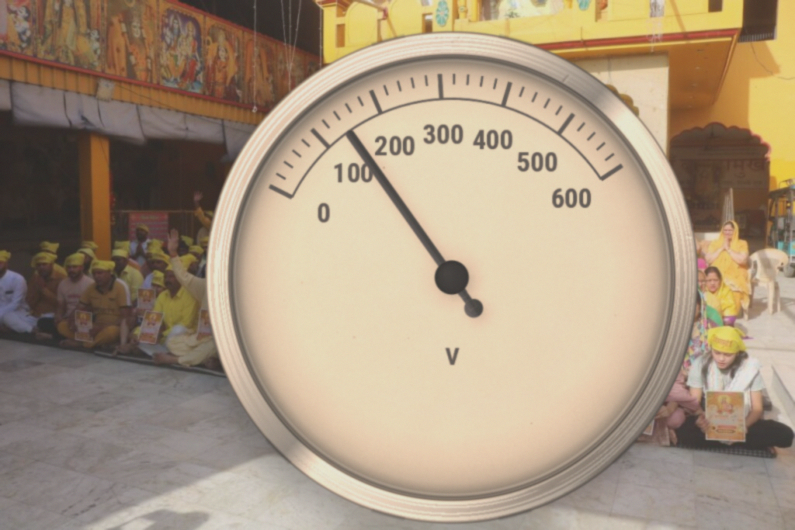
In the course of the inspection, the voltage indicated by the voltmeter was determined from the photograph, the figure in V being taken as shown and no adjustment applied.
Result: 140 V
